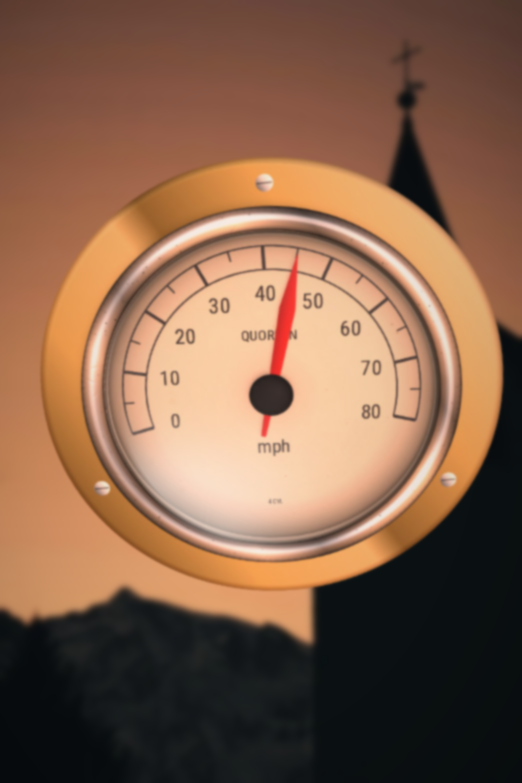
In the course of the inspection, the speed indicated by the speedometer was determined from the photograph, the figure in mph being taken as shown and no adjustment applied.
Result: 45 mph
